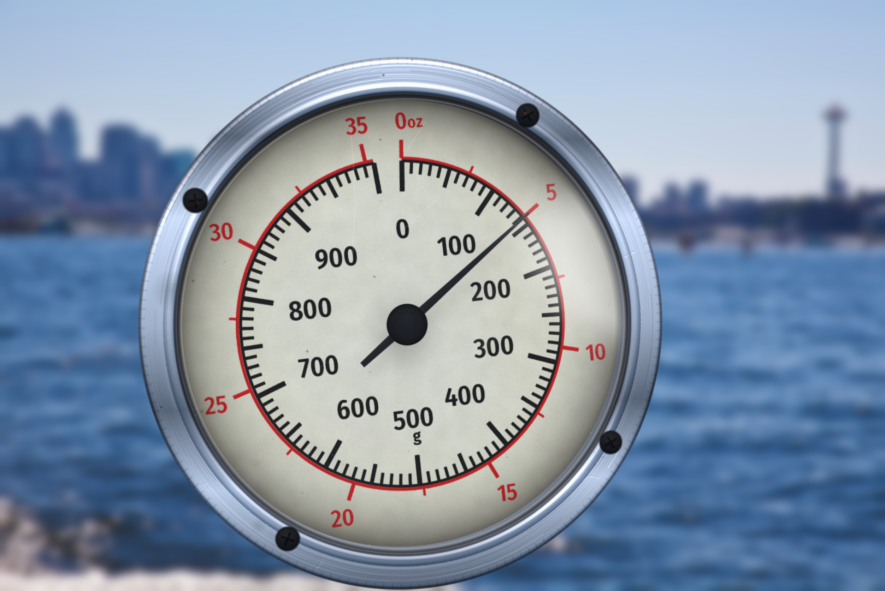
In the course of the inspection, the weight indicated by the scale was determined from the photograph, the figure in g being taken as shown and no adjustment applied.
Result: 140 g
